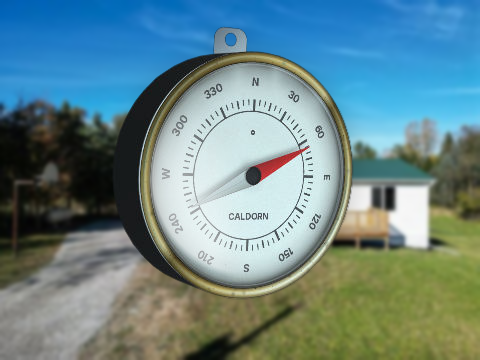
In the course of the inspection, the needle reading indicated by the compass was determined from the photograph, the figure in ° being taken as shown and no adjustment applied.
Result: 65 °
